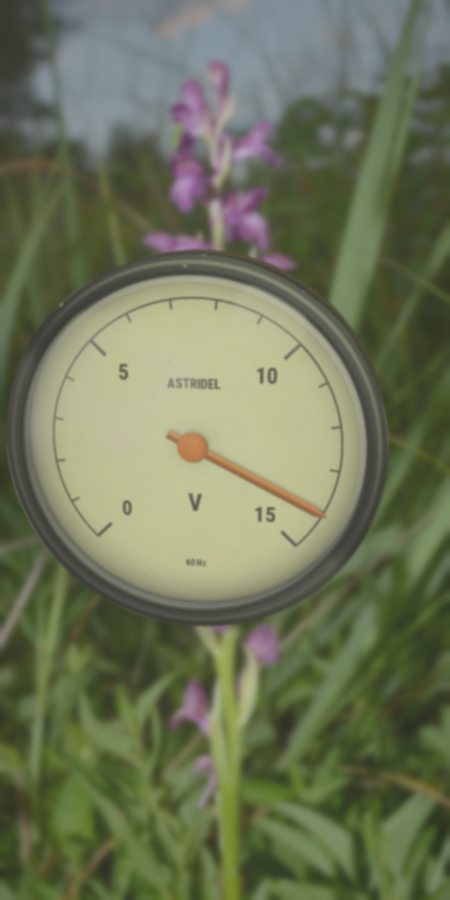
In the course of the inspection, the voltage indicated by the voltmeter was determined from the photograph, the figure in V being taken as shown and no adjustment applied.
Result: 14 V
